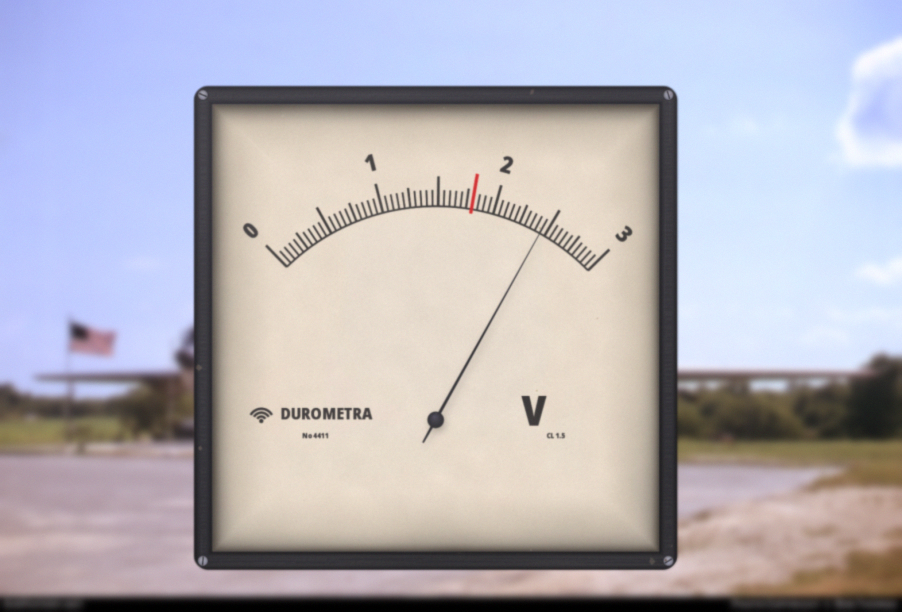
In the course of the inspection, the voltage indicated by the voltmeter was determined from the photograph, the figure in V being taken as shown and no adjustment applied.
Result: 2.45 V
